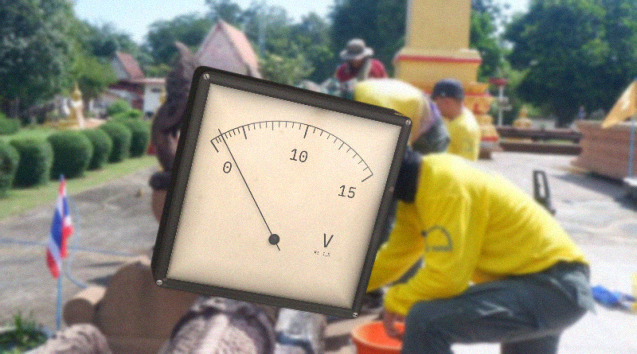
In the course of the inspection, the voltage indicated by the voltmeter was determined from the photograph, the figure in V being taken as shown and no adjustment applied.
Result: 2.5 V
